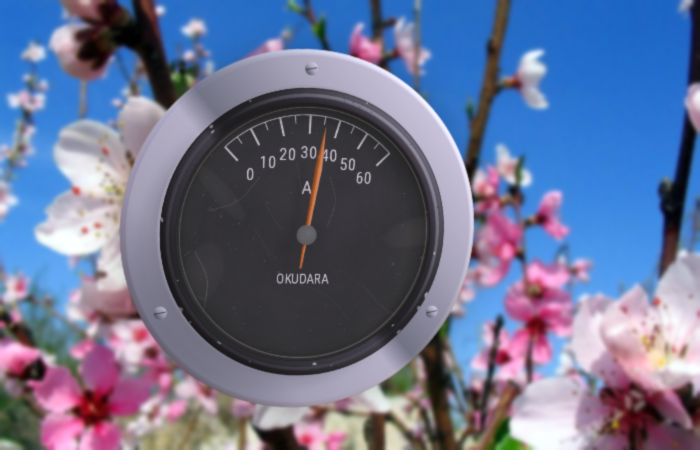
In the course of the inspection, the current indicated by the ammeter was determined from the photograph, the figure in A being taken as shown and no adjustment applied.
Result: 35 A
